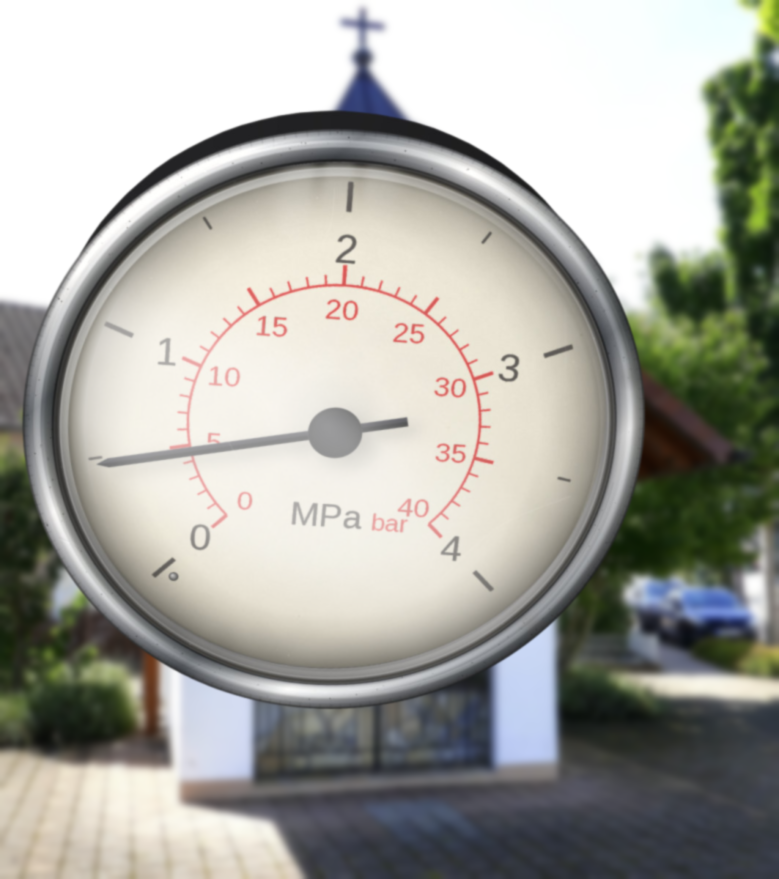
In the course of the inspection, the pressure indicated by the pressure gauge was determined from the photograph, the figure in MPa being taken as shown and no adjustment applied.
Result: 0.5 MPa
